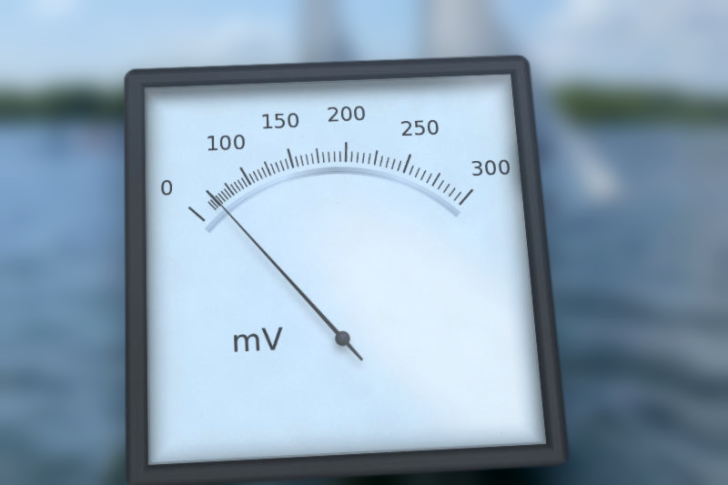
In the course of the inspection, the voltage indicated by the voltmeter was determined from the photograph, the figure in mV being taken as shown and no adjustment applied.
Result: 50 mV
